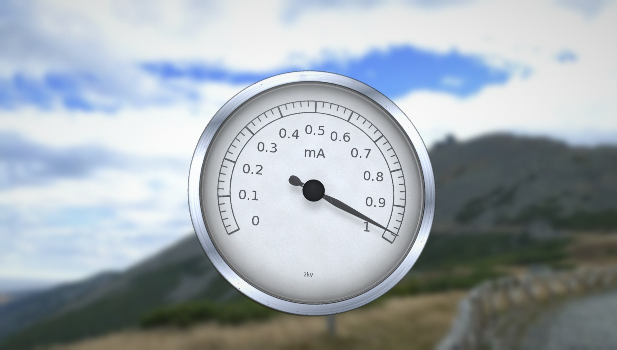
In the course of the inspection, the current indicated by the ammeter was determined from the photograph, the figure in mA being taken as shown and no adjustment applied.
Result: 0.98 mA
